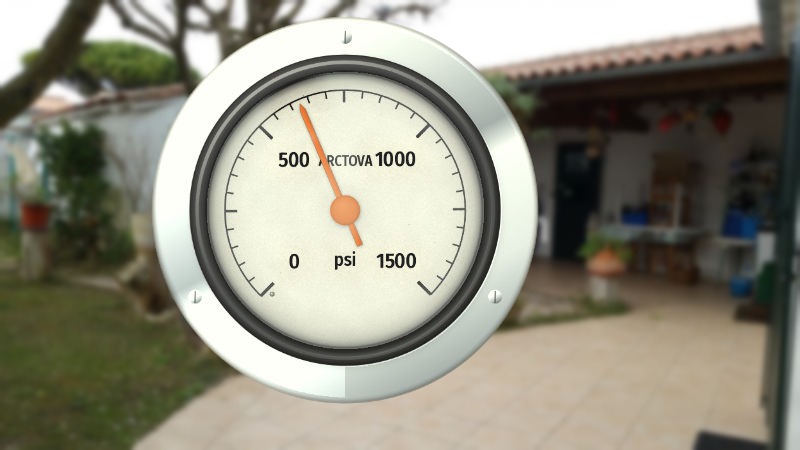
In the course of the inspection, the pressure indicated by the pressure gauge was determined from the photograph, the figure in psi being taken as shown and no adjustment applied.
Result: 625 psi
